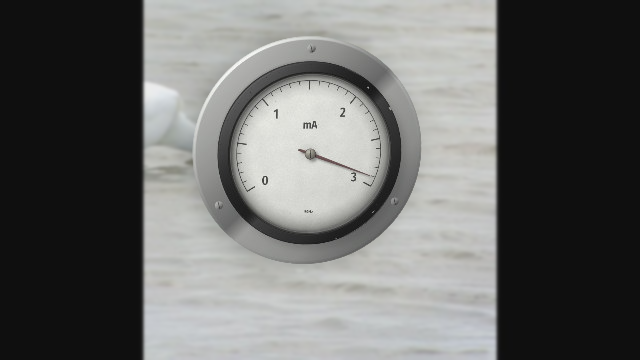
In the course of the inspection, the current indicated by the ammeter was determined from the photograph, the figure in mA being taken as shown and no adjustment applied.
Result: 2.9 mA
